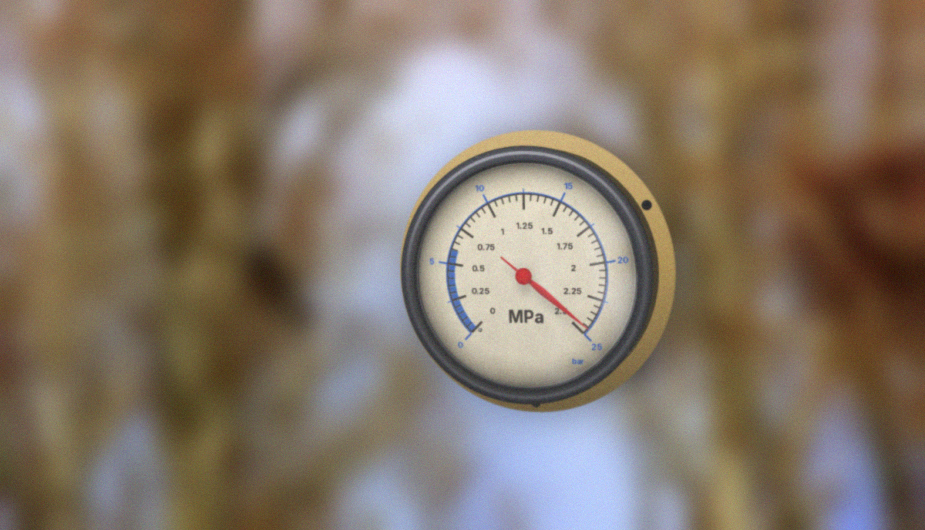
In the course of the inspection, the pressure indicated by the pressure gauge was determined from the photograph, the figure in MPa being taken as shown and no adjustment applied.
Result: 2.45 MPa
